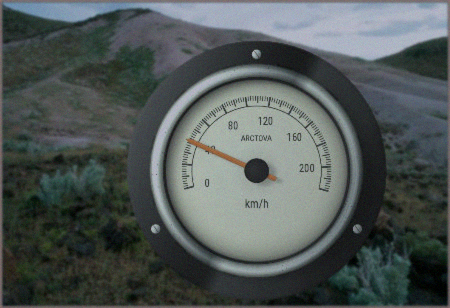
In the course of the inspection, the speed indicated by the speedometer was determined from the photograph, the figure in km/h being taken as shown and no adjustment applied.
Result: 40 km/h
